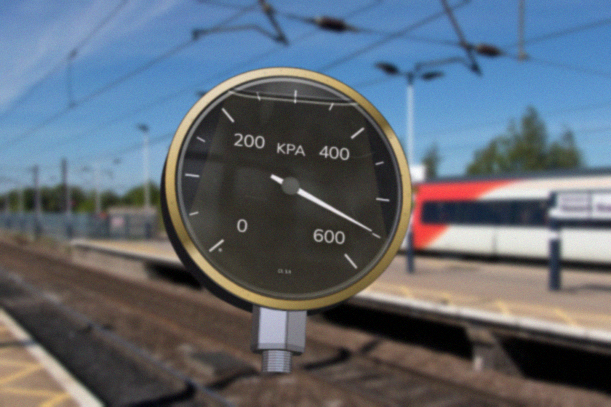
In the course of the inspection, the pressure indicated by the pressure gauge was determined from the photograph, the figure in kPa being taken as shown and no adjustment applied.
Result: 550 kPa
